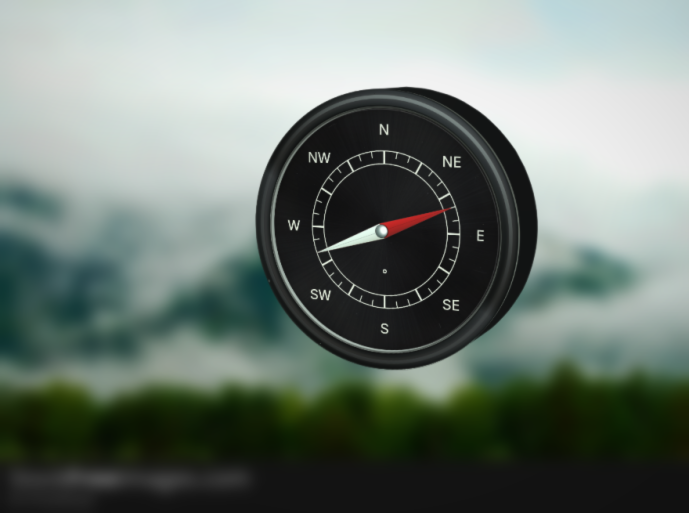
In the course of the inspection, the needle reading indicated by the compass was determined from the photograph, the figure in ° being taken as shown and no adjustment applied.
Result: 70 °
